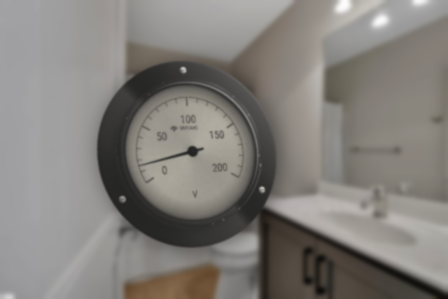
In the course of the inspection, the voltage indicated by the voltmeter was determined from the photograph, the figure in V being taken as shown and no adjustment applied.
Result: 15 V
